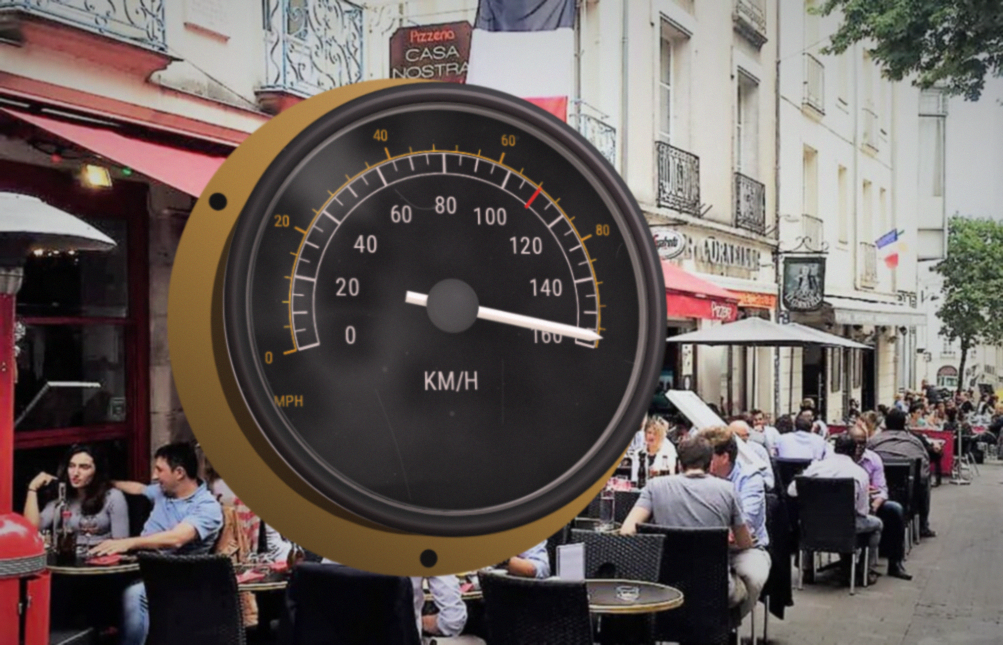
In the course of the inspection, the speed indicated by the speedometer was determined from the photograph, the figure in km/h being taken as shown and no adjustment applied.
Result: 157.5 km/h
